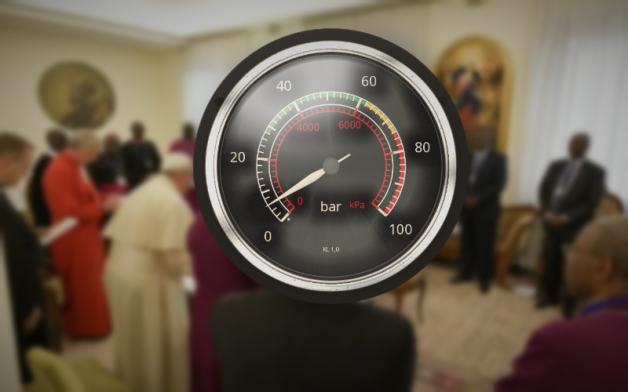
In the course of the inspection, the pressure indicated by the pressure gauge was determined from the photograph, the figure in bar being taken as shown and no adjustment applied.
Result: 6 bar
